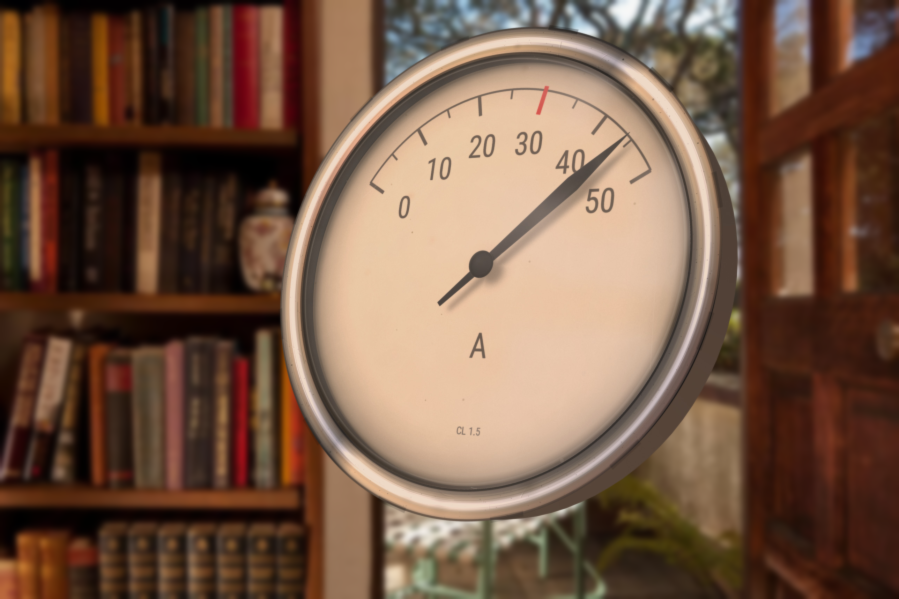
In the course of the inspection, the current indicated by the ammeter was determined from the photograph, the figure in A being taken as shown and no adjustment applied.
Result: 45 A
